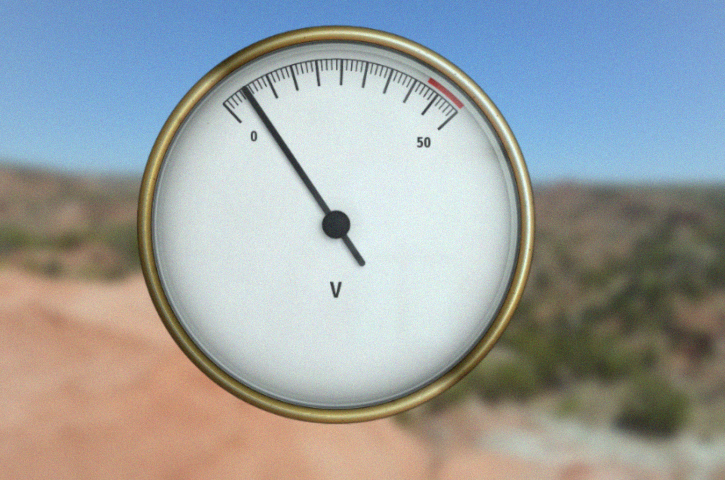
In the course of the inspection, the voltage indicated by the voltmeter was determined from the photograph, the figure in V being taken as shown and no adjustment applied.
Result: 5 V
